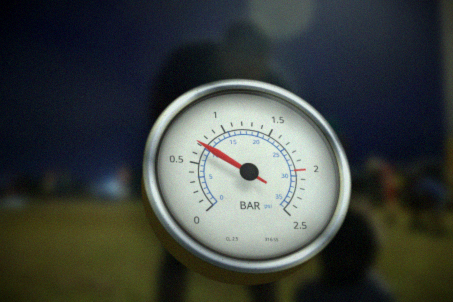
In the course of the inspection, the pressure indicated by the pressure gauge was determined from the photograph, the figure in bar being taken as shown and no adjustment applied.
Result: 0.7 bar
